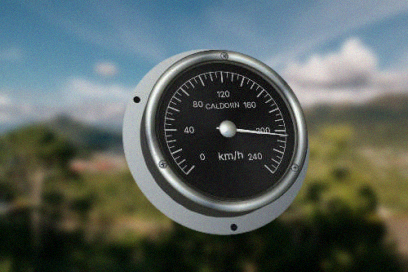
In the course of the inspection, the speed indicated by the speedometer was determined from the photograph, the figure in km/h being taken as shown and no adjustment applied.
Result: 205 km/h
